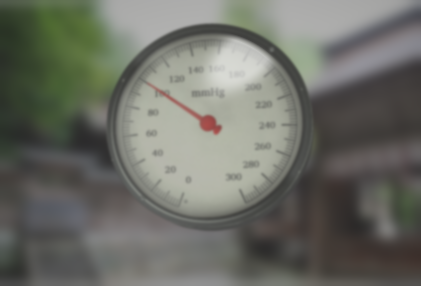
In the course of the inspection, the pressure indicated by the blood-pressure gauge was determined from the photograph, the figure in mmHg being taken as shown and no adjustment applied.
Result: 100 mmHg
